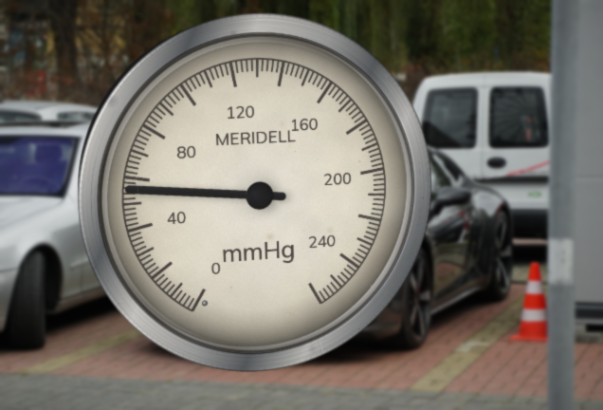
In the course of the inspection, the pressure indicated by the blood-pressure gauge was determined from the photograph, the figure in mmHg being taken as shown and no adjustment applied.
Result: 56 mmHg
